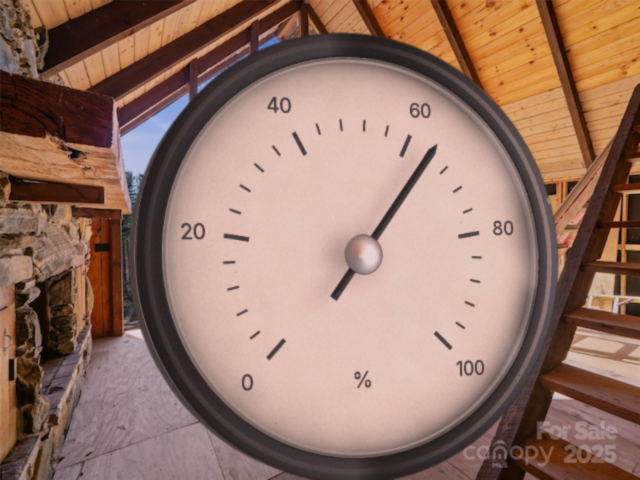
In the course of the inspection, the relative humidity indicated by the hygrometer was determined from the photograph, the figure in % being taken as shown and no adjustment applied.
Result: 64 %
